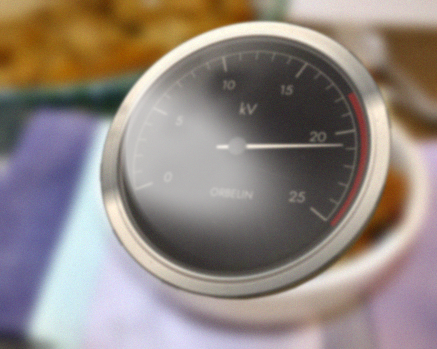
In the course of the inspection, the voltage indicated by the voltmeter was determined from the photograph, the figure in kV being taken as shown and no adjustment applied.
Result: 21 kV
